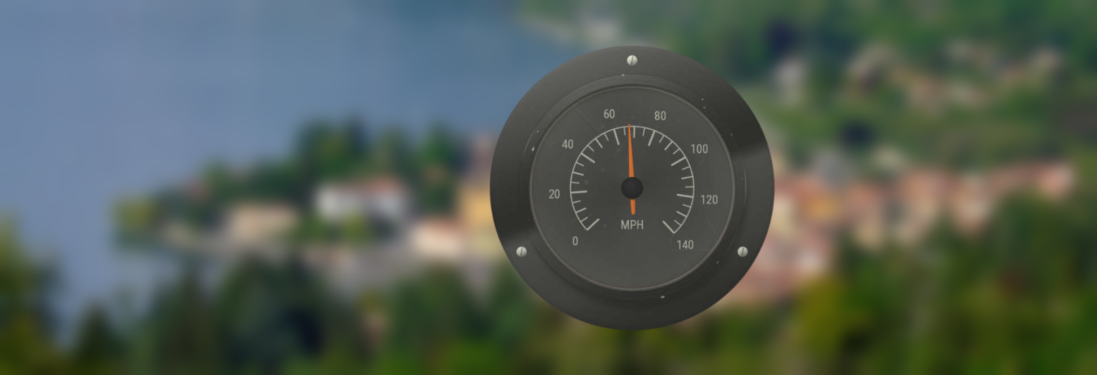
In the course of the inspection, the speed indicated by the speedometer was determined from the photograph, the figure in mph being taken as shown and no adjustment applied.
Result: 67.5 mph
